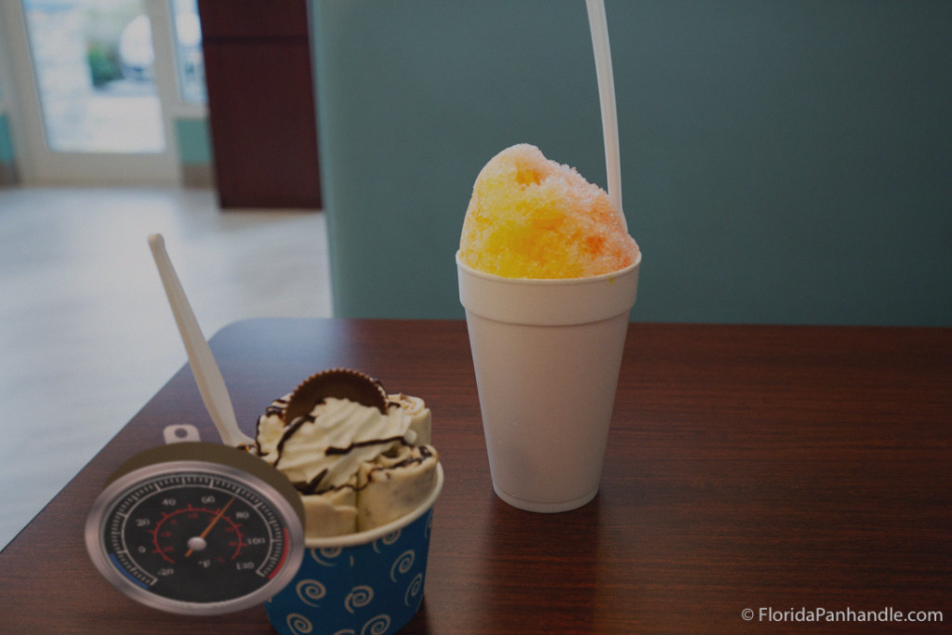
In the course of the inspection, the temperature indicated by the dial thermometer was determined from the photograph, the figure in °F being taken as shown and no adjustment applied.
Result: 70 °F
